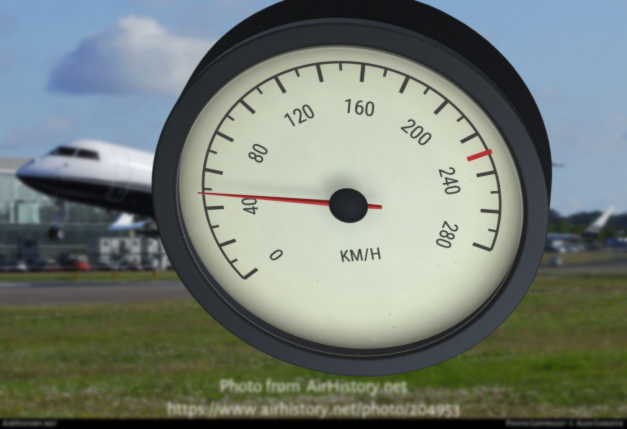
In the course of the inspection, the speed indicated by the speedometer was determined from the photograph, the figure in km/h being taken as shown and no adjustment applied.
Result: 50 km/h
